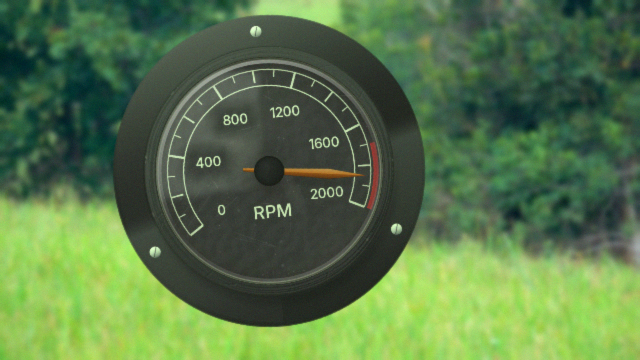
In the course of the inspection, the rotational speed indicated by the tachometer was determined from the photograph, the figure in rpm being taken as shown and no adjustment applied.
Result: 1850 rpm
